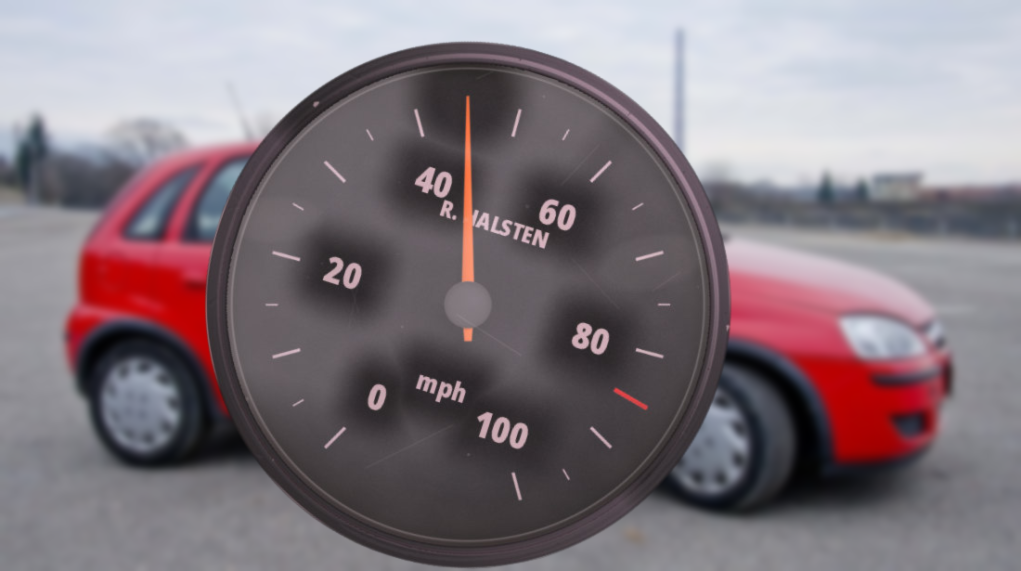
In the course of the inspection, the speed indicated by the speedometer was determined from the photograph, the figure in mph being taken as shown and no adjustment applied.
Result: 45 mph
